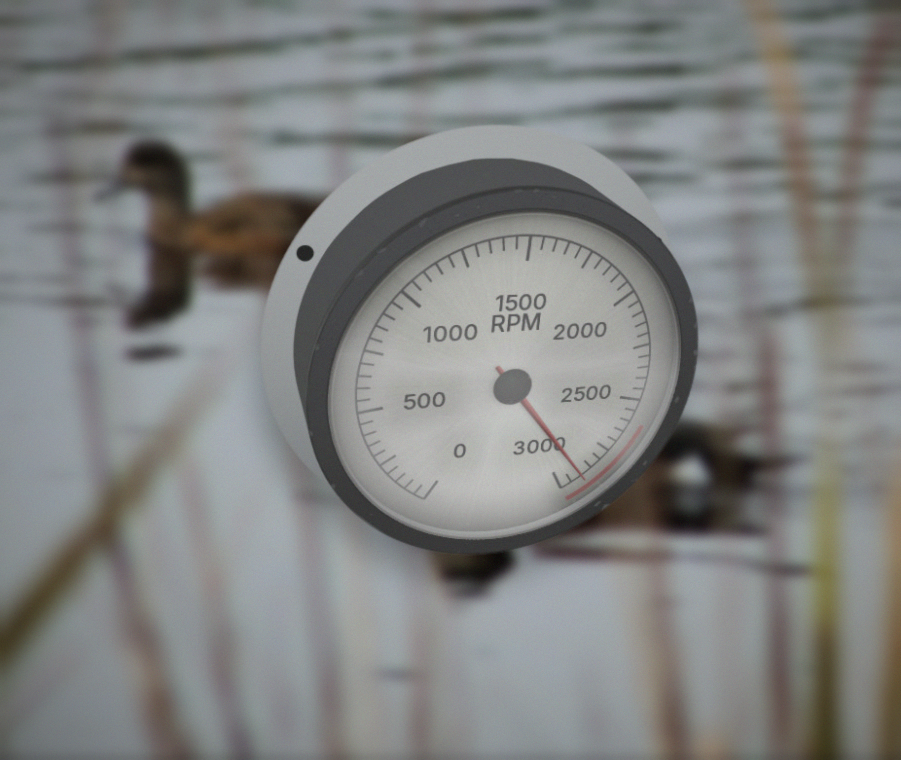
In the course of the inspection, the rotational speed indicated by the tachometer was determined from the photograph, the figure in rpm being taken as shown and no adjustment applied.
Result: 2900 rpm
